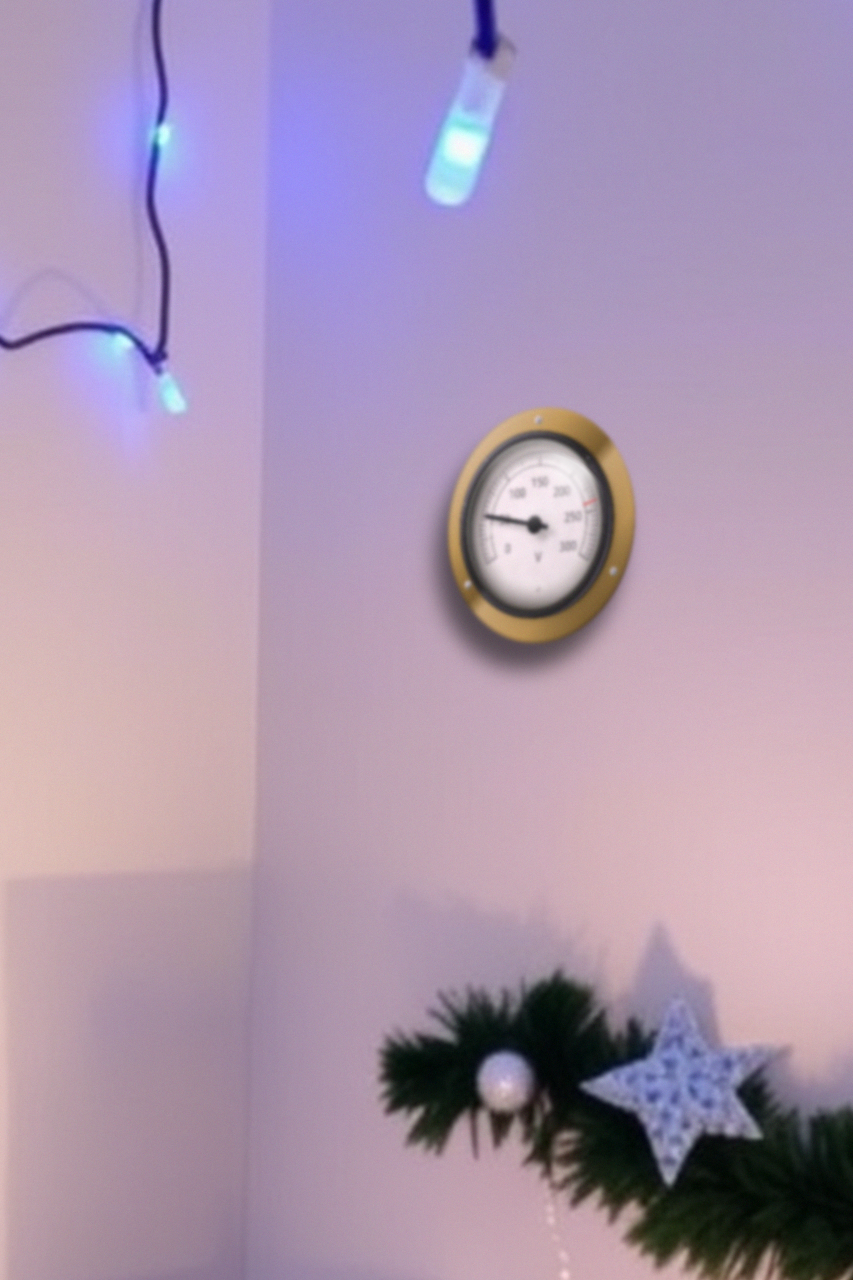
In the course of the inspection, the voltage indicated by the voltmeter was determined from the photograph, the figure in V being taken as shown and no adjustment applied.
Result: 50 V
